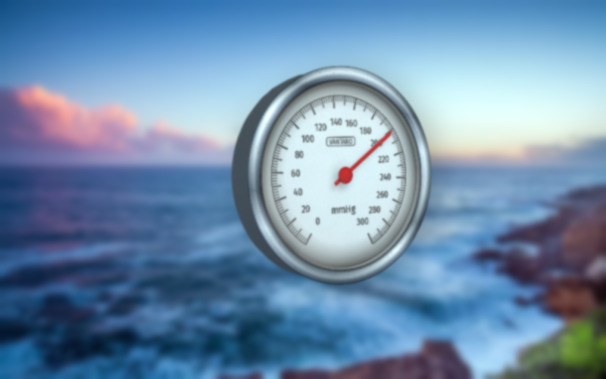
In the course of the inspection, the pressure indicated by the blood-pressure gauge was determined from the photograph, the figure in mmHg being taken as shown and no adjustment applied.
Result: 200 mmHg
